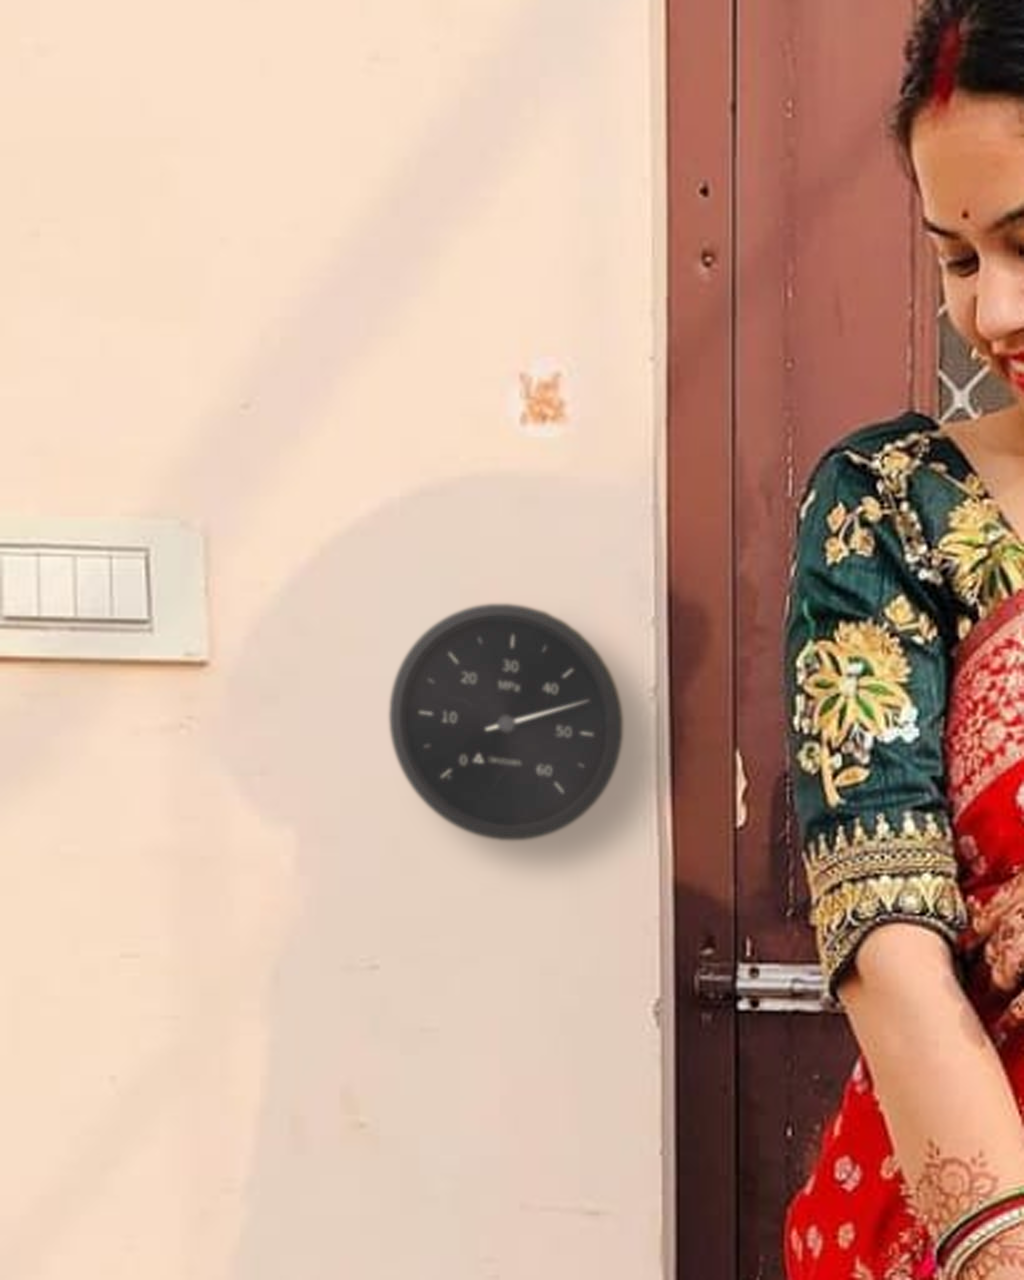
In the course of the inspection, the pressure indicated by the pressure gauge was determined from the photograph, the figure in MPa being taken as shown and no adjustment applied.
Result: 45 MPa
